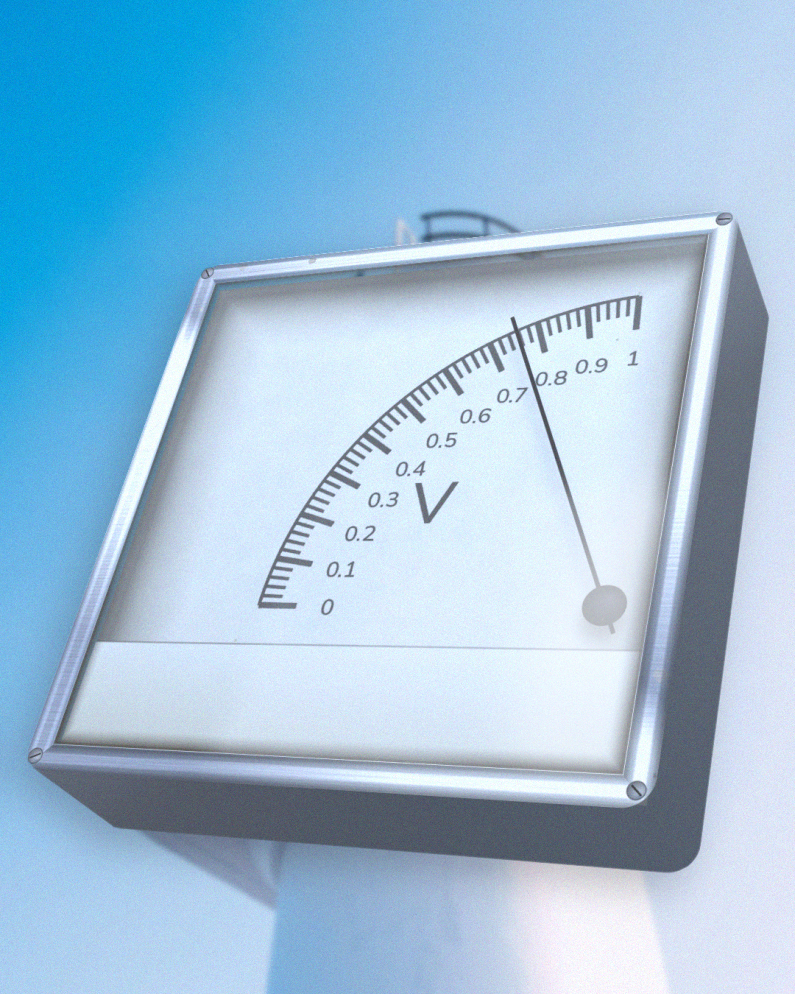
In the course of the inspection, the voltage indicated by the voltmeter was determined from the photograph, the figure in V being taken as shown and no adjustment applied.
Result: 0.76 V
